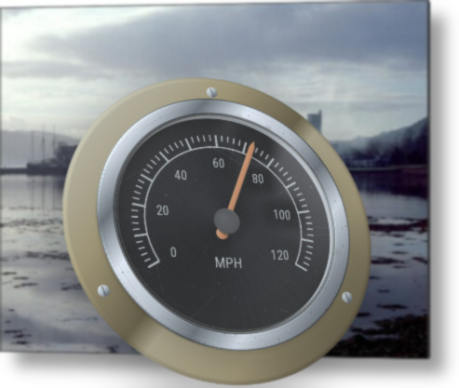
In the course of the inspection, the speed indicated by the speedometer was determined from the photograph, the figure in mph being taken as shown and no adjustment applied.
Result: 72 mph
